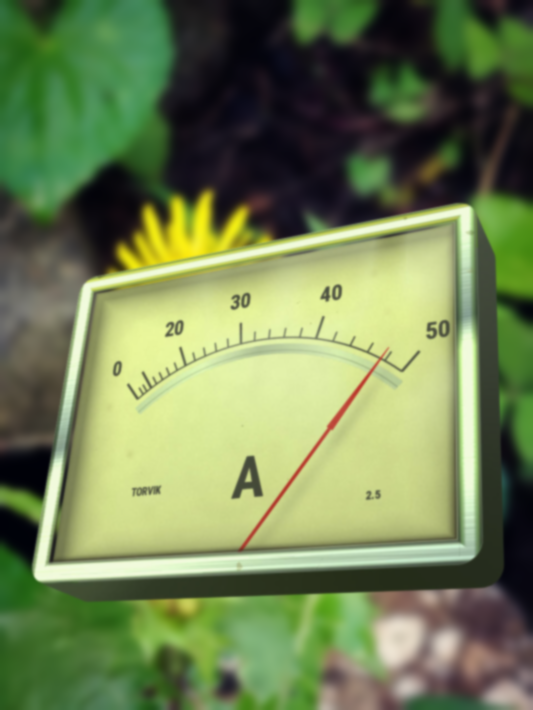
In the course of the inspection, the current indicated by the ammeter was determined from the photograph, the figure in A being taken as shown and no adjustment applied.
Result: 48 A
